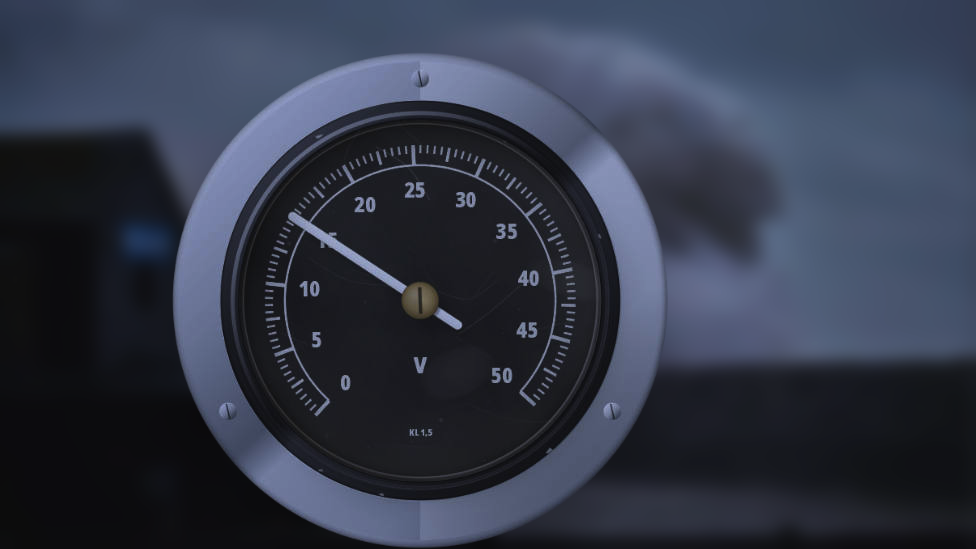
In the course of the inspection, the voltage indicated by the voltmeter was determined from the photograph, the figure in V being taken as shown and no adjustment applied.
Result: 15 V
